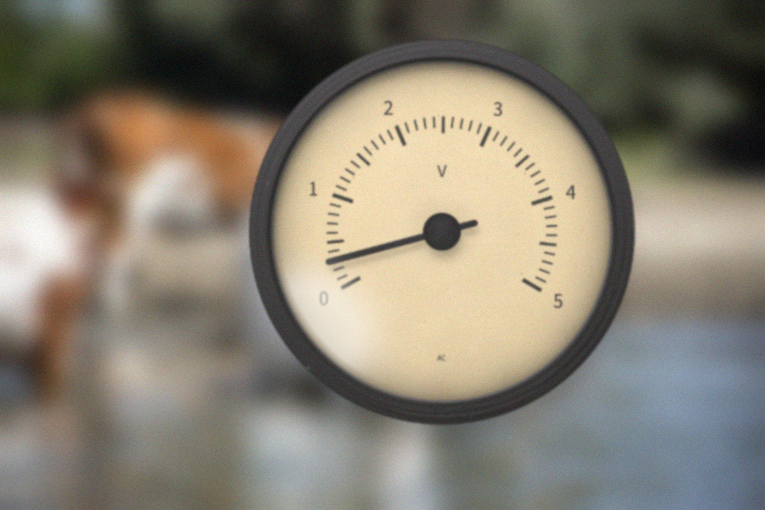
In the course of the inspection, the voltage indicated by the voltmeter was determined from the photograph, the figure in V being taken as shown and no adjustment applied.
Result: 0.3 V
